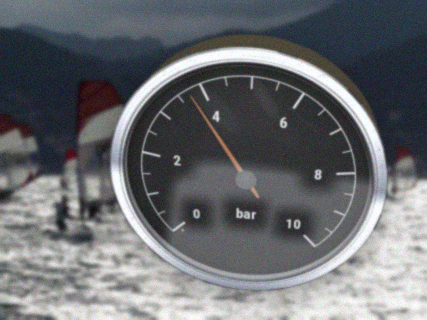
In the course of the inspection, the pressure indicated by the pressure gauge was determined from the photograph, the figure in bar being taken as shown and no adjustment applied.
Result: 3.75 bar
